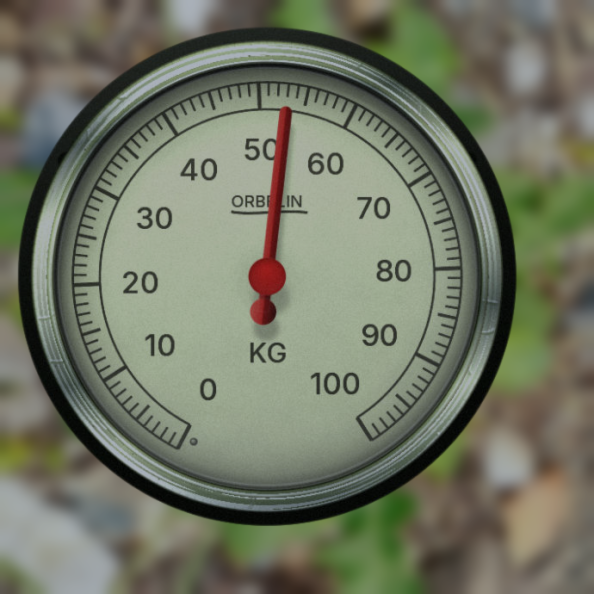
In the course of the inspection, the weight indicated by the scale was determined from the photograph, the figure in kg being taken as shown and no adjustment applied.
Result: 53 kg
